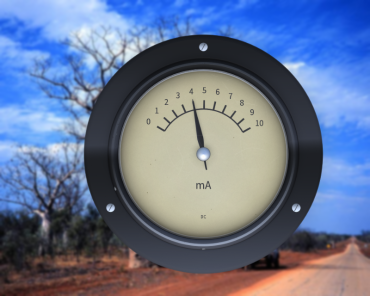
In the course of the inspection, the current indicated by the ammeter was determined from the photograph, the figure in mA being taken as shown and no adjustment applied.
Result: 4 mA
